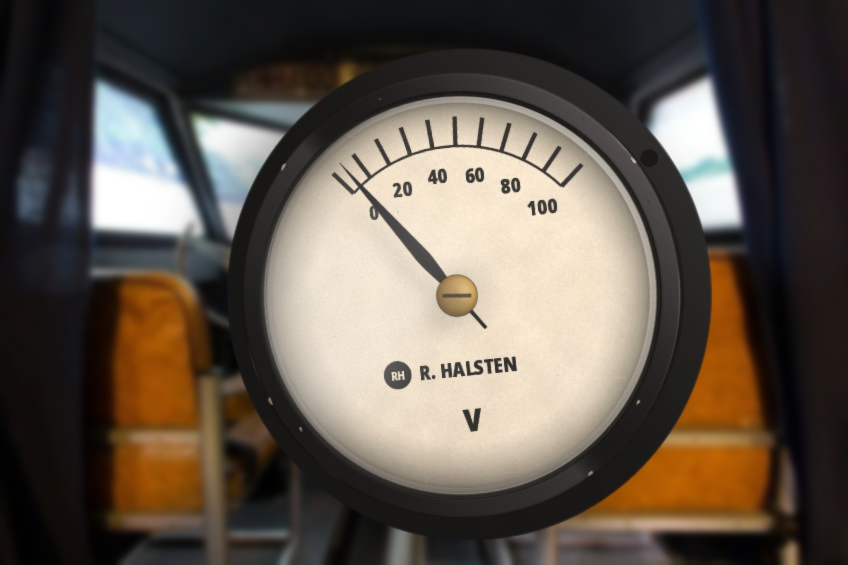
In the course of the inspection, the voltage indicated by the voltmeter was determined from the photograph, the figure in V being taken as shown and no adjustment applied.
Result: 5 V
